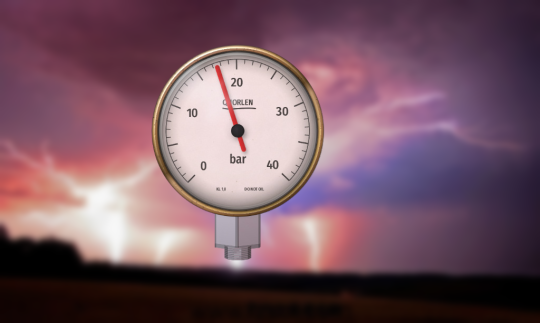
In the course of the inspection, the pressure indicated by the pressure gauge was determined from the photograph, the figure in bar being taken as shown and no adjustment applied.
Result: 17.5 bar
